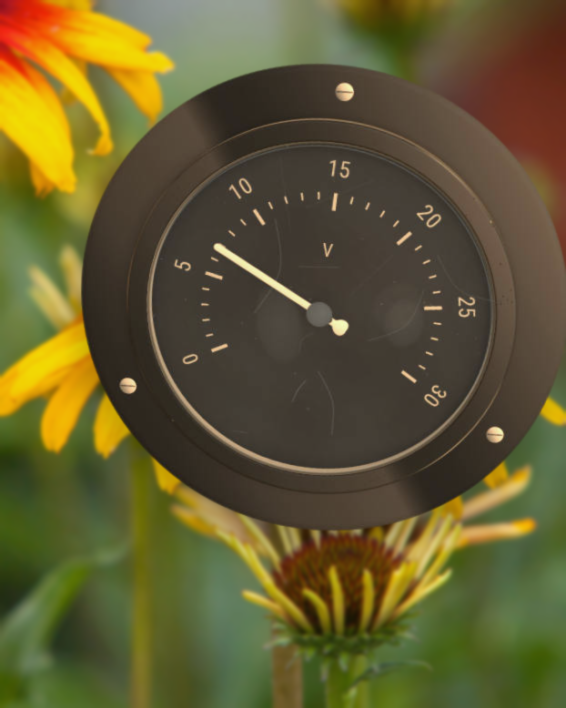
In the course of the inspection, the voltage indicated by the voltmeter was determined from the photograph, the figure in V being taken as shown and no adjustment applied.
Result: 7 V
